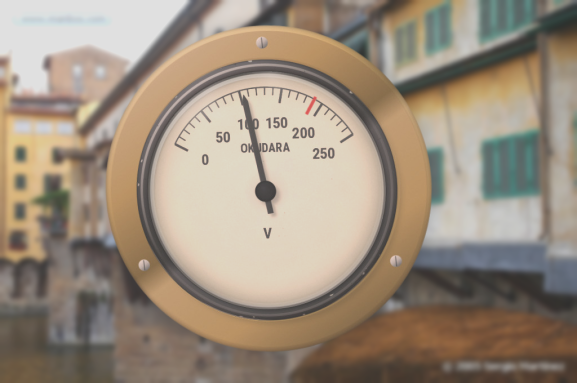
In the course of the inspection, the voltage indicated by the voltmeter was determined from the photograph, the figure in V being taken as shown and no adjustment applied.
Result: 105 V
